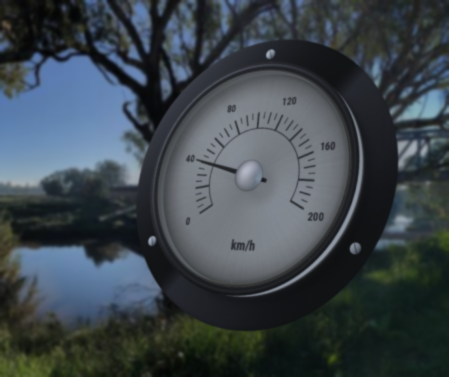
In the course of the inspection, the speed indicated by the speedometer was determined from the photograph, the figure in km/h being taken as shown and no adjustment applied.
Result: 40 km/h
